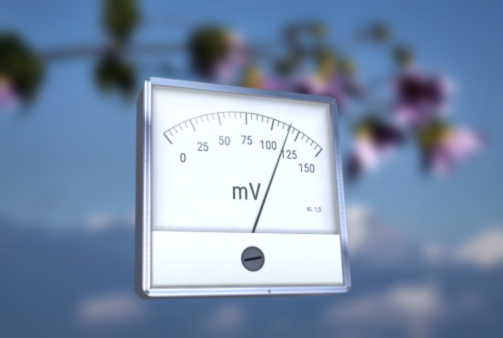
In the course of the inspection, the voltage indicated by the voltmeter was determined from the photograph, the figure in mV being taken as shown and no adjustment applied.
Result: 115 mV
